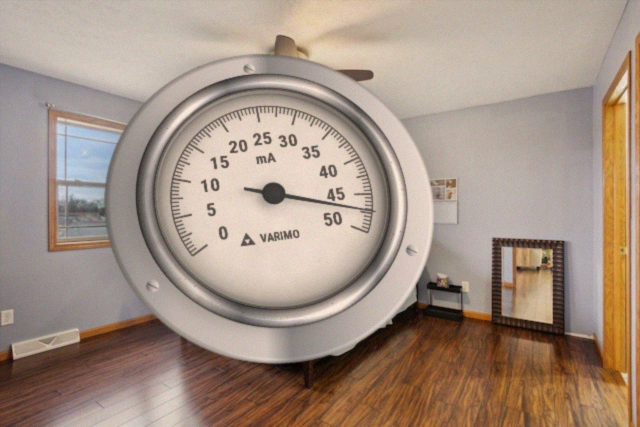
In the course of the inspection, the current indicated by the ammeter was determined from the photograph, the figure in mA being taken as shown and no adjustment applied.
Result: 47.5 mA
